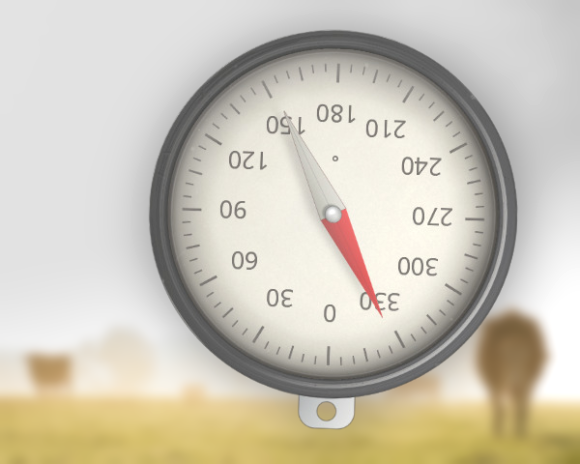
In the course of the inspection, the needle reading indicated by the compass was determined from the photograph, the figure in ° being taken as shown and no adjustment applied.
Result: 332.5 °
